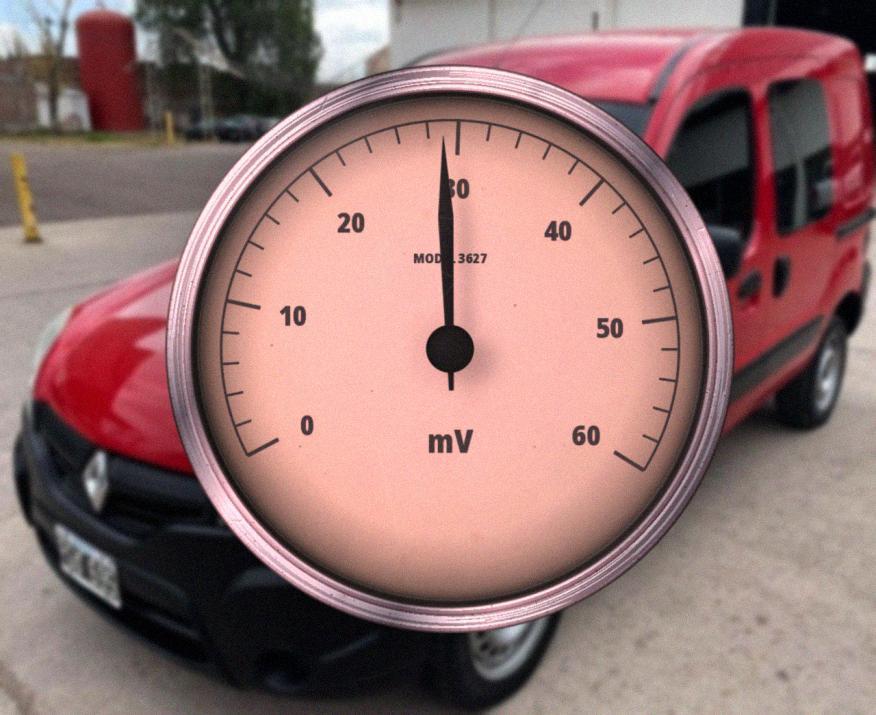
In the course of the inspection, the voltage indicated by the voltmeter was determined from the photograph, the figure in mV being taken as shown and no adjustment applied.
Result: 29 mV
